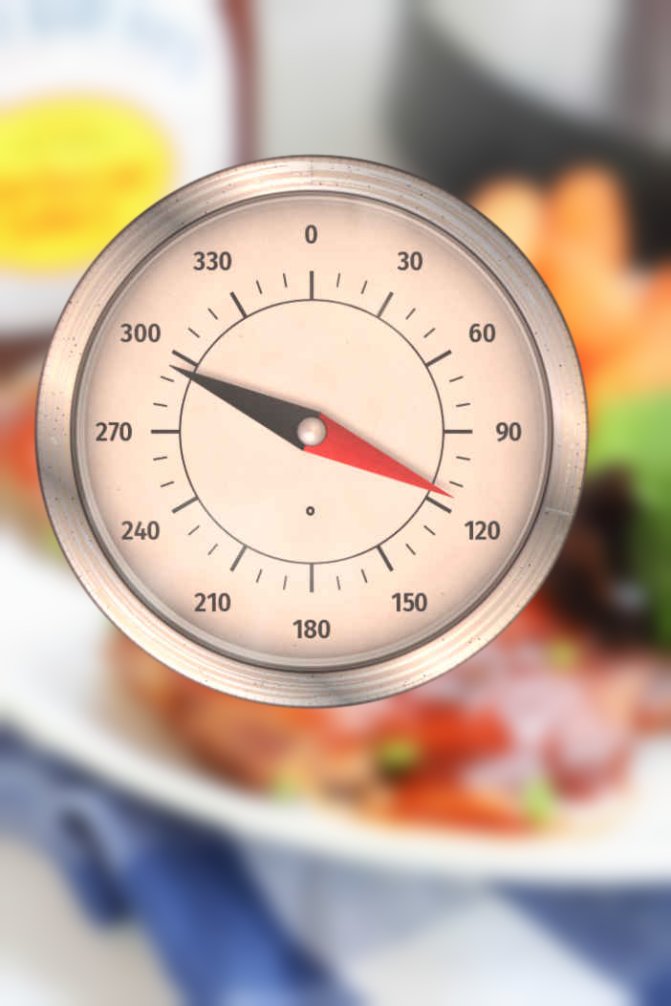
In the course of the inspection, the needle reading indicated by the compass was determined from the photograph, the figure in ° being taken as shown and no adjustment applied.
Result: 115 °
